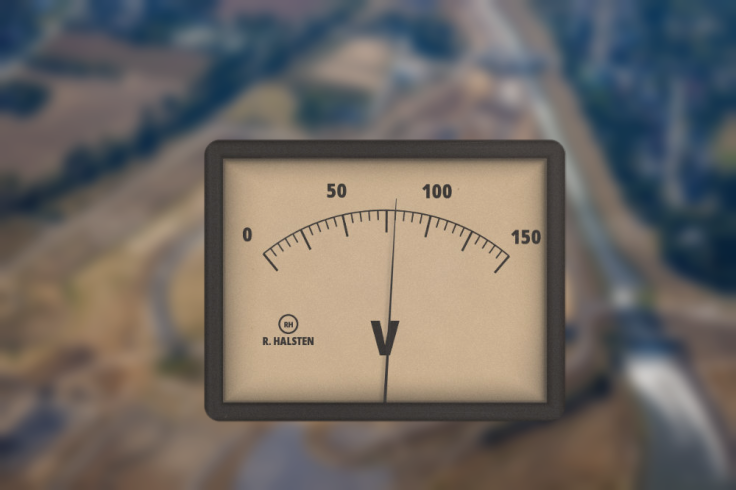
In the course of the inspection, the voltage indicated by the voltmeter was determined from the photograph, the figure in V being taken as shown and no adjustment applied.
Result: 80 V
